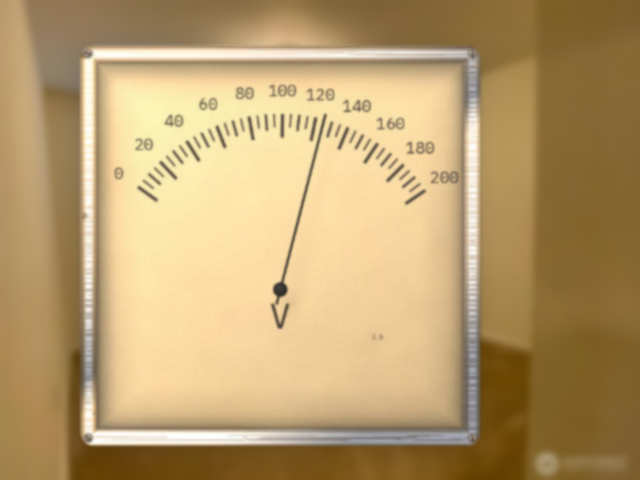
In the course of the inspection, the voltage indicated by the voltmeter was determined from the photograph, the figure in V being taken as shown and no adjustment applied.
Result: 125 V
